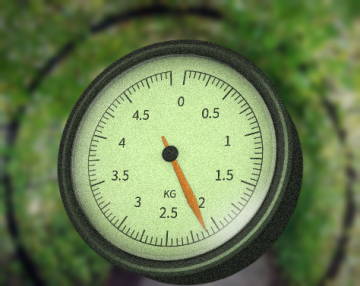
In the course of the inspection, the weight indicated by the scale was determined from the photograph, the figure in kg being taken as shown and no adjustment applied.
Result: 2.1 kg
